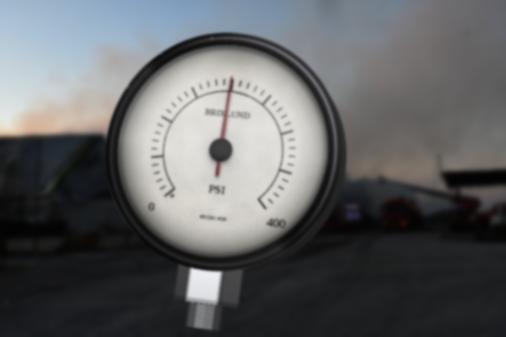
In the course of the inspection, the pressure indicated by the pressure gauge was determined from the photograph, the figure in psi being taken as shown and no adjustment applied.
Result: 200 psi
